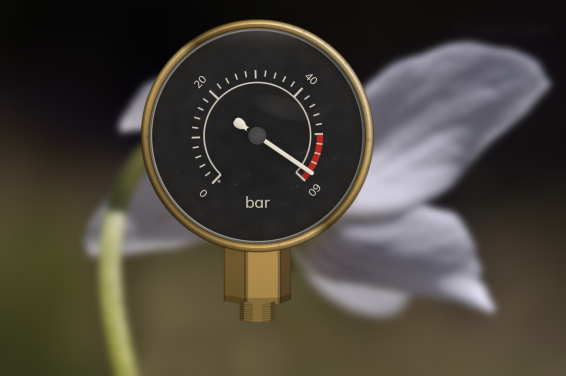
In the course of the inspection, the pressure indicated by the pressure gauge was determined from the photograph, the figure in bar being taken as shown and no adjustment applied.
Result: 58 bar
